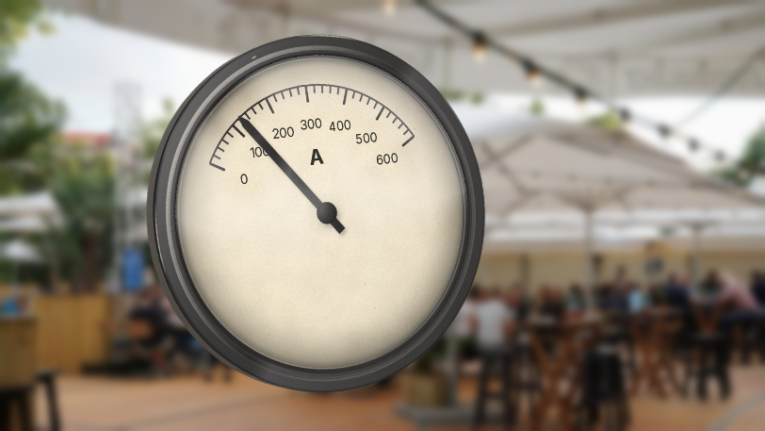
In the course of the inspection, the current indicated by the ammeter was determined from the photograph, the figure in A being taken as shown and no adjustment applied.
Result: 120 A
